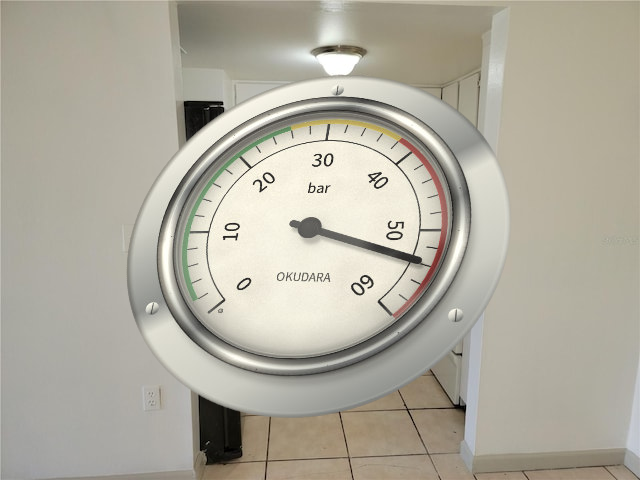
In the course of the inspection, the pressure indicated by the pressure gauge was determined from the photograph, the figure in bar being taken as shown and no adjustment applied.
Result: 54 bar
